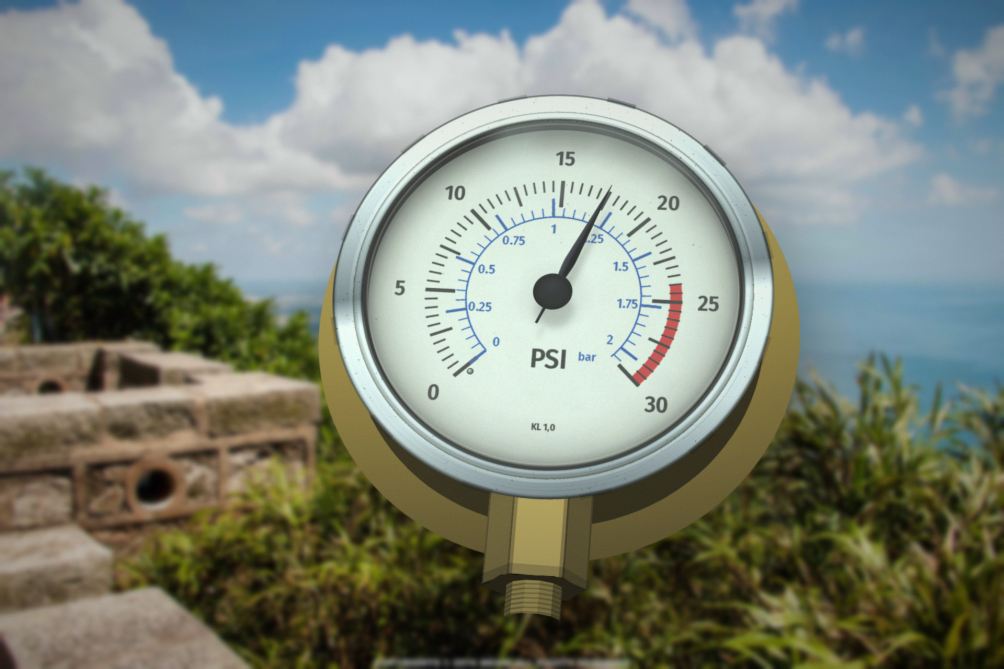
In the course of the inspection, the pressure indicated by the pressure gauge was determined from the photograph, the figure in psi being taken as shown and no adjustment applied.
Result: 17.5 psi
